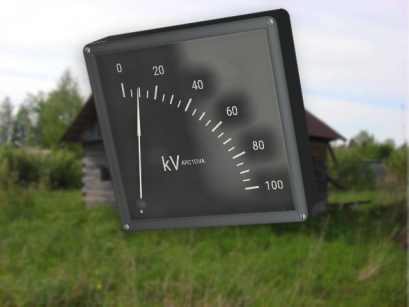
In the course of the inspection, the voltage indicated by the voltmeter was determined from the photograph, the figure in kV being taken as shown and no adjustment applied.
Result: 10 kV
